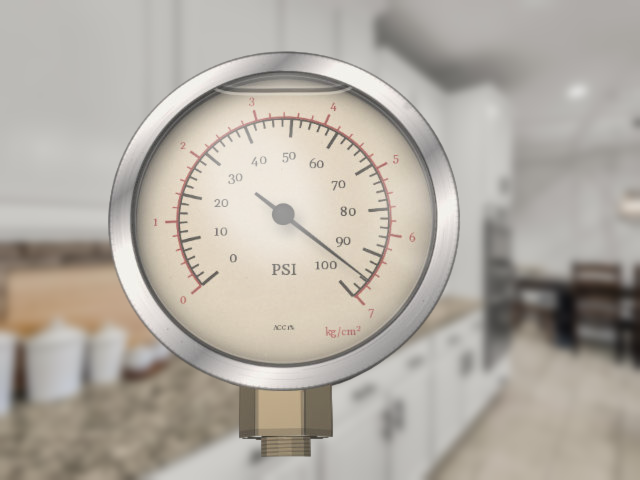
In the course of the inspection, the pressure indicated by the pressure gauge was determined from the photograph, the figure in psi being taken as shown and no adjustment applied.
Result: 96 psi
